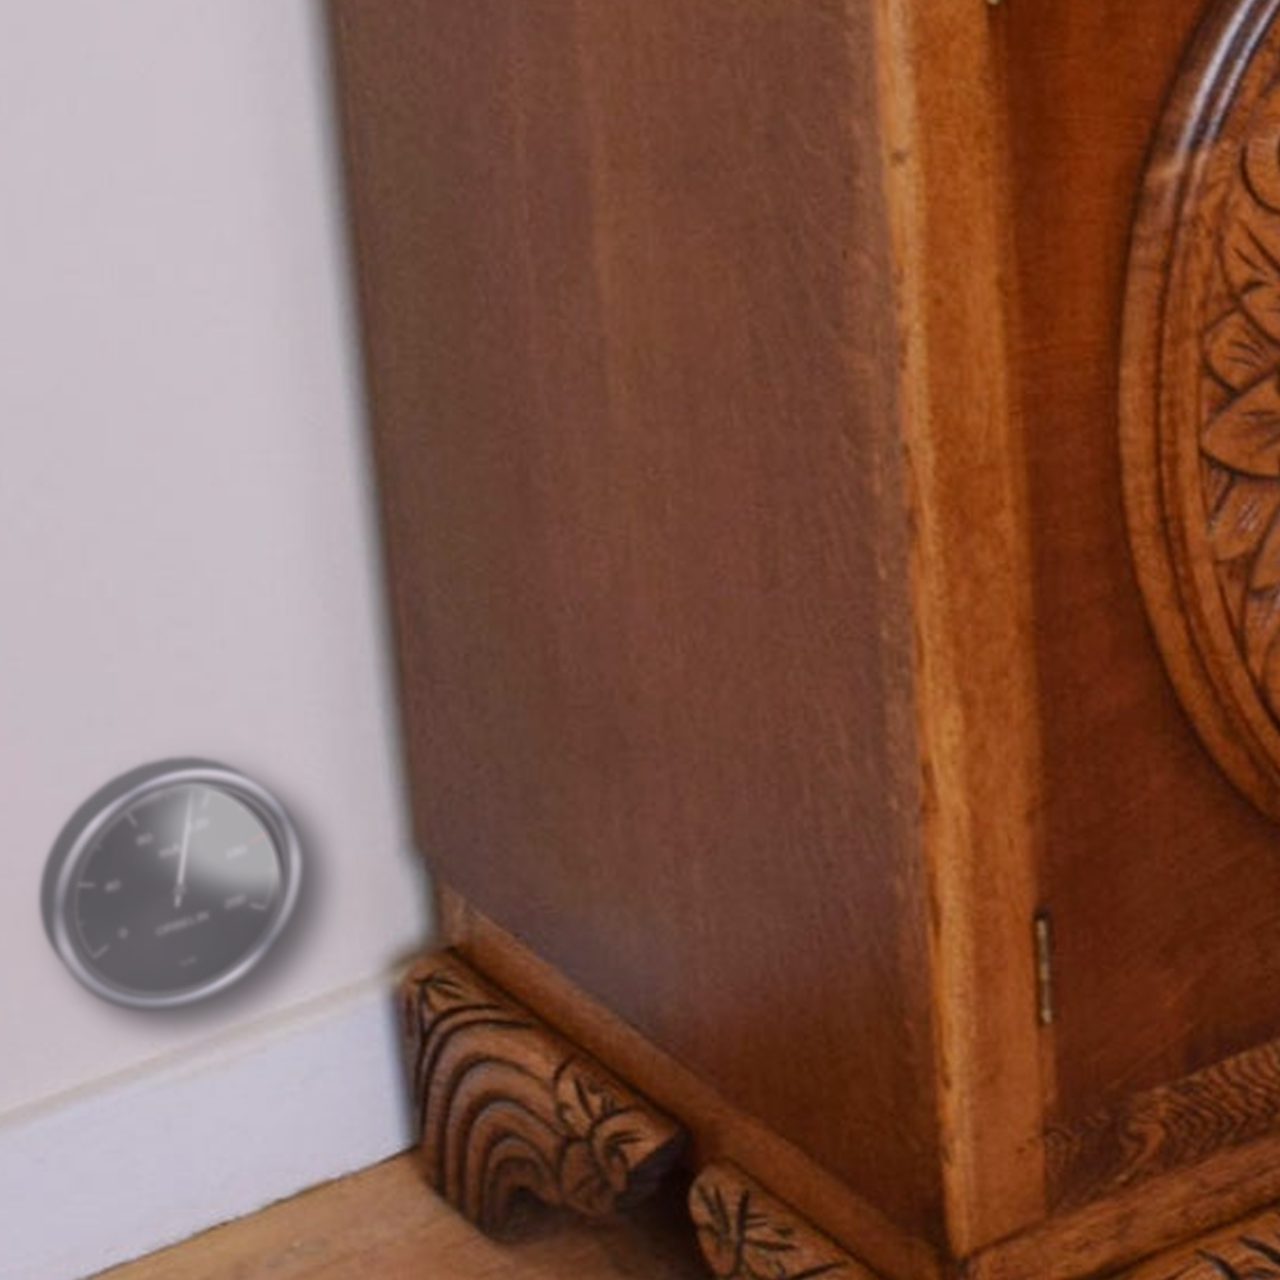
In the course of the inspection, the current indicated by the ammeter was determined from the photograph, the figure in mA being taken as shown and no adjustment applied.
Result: 110 mA
